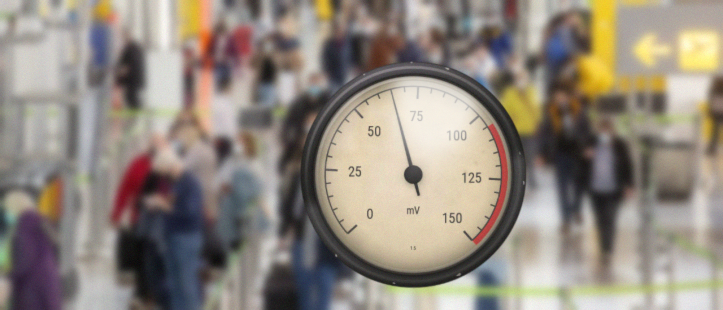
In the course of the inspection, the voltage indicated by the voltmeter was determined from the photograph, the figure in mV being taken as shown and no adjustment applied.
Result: 65 mV
